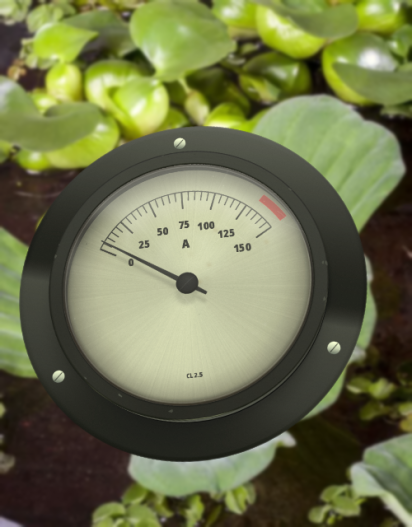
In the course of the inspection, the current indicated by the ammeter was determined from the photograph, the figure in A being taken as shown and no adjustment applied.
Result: 5 A
